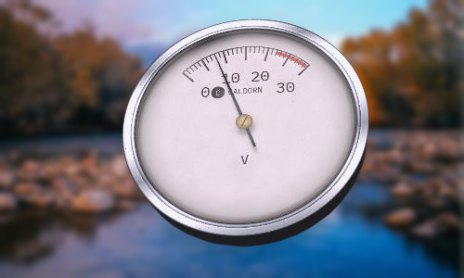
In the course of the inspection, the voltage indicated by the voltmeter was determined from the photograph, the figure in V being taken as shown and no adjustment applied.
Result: 8 V
